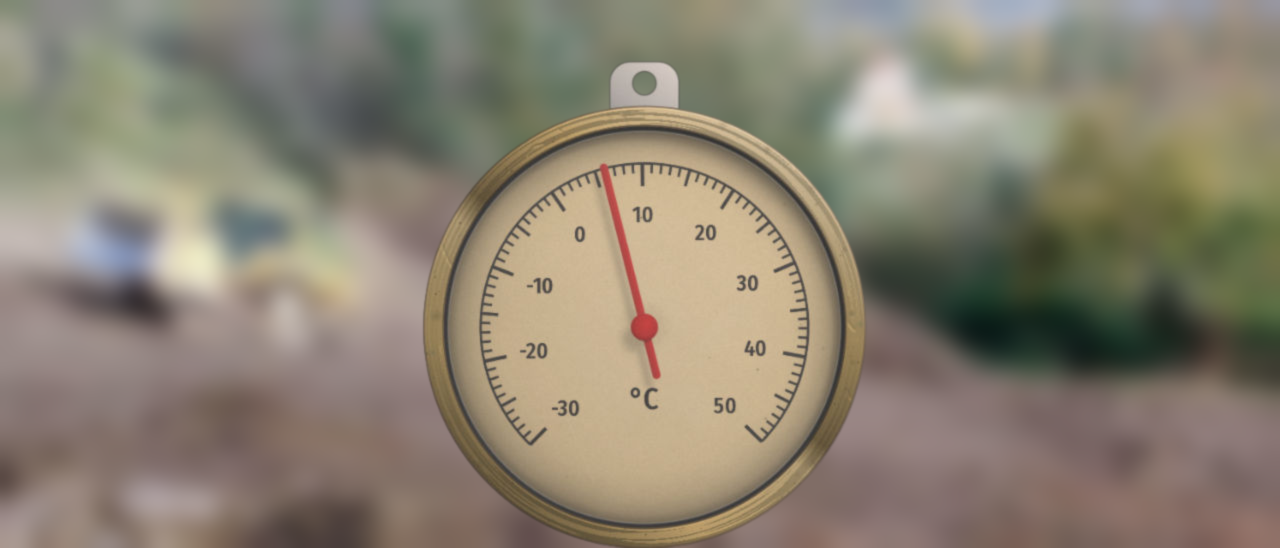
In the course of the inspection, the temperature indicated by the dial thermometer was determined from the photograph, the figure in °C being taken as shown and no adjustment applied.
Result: 6 °C
